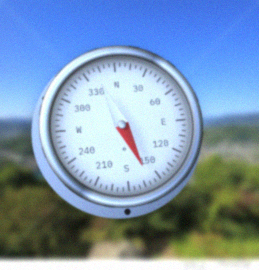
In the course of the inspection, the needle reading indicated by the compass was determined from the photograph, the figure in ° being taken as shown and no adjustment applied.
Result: 160 °
